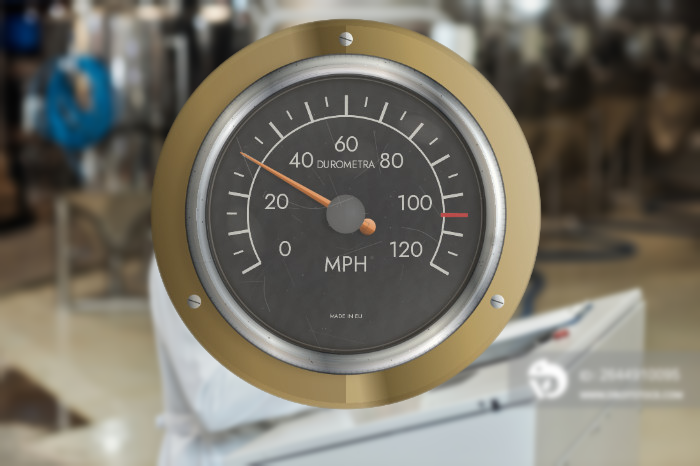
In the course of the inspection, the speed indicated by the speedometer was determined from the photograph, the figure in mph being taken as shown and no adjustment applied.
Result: 30 mph
